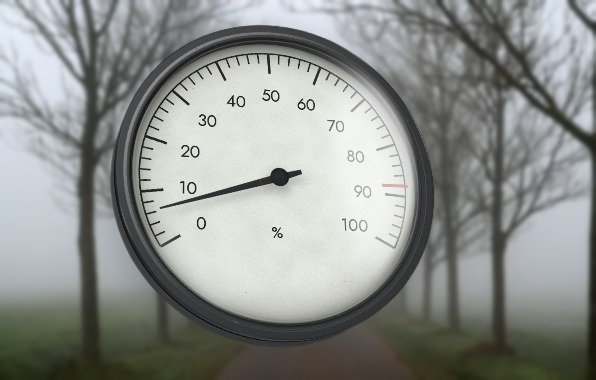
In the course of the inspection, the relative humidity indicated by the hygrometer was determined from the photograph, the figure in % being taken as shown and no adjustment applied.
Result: 6 %
